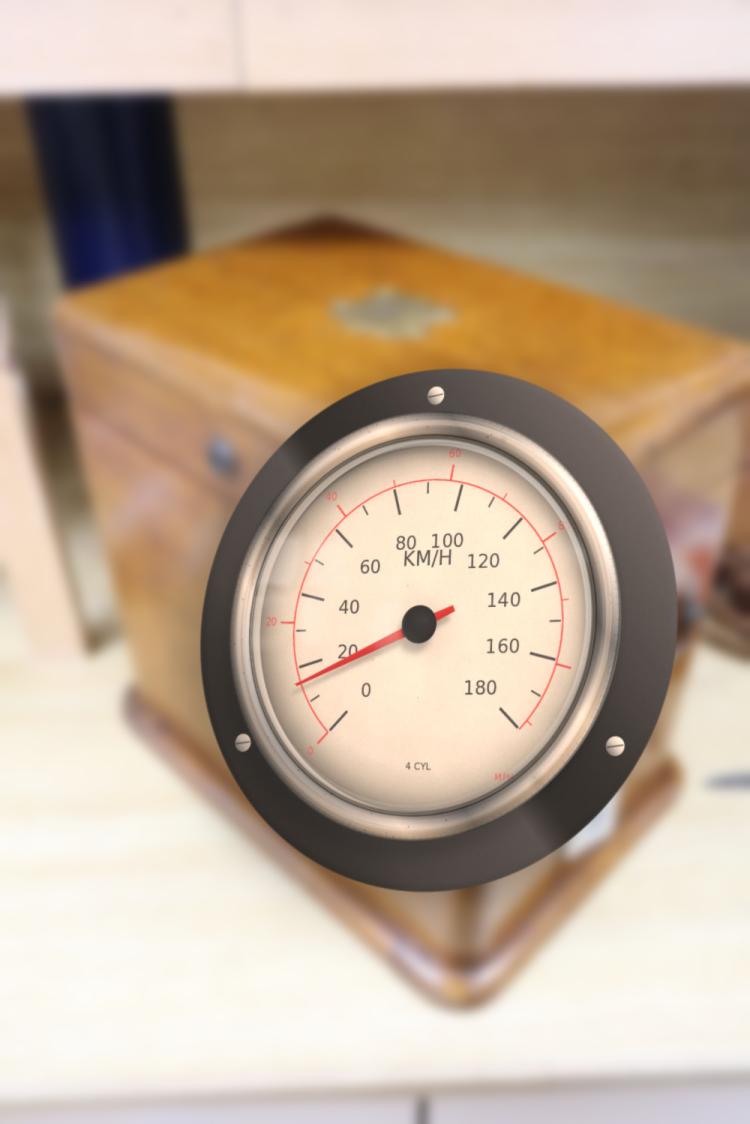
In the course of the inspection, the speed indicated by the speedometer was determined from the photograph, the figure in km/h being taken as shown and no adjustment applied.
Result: 15 km/h
